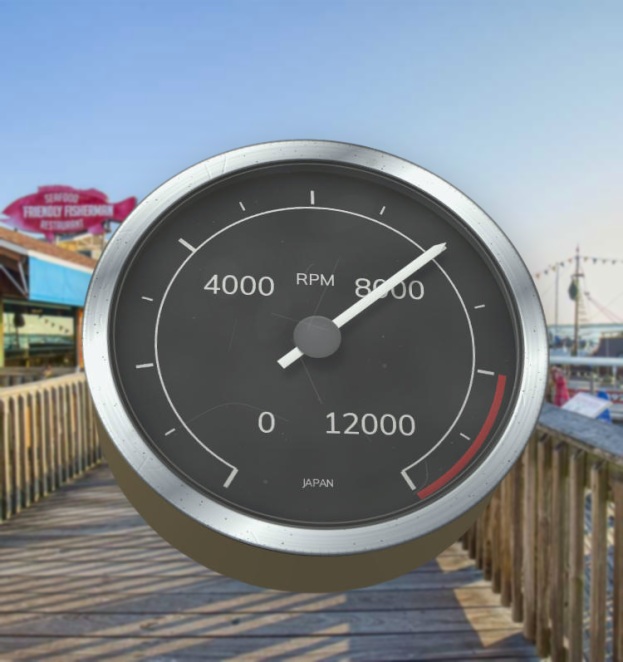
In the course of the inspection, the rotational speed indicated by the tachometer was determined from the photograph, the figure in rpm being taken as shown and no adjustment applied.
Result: 8000 rpm
